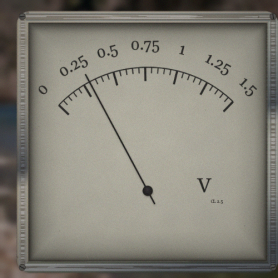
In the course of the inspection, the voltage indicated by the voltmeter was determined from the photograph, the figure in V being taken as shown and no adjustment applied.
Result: 0.3 V
